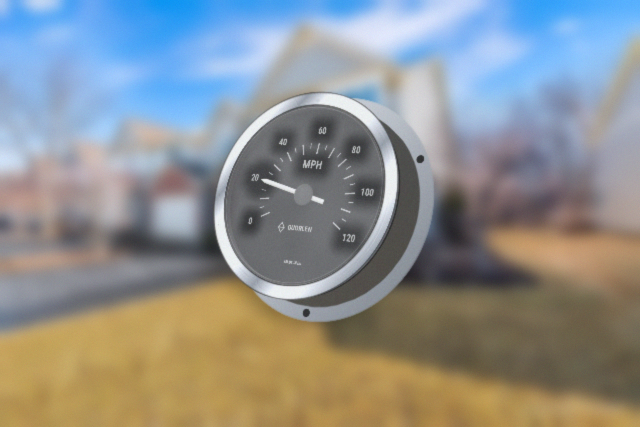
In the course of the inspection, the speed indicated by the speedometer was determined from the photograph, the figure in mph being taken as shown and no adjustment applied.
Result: 20 mph
